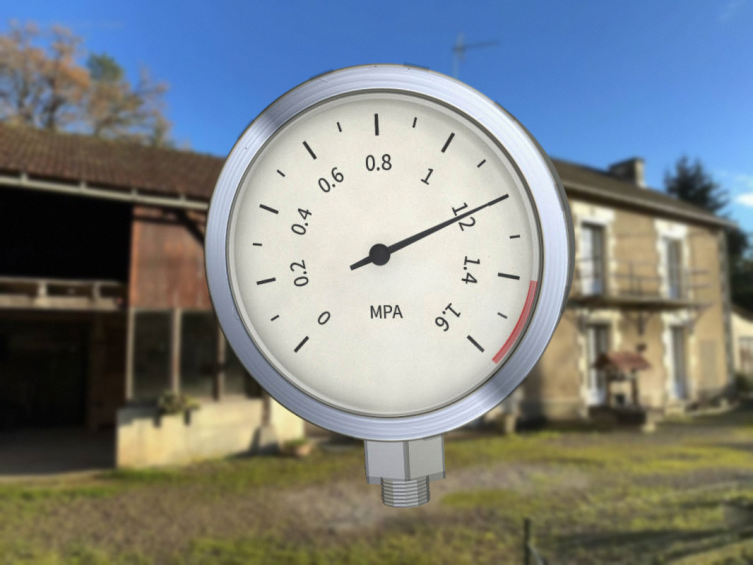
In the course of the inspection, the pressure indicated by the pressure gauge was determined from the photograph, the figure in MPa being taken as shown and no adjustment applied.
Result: 1.2 MPa
